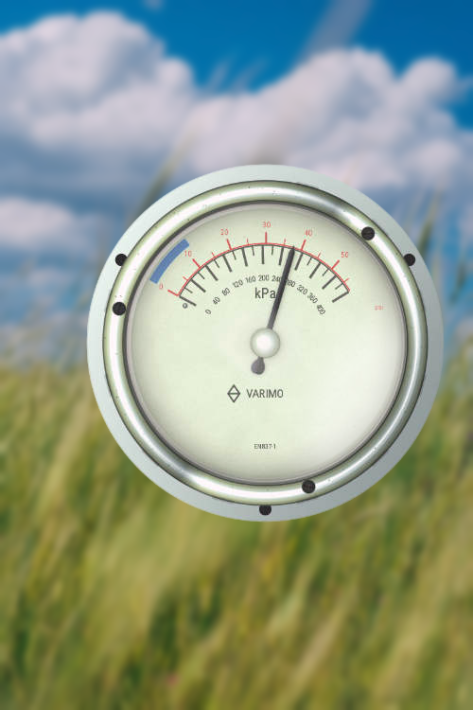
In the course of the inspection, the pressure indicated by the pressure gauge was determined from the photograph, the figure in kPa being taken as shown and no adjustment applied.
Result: 260 kPa
